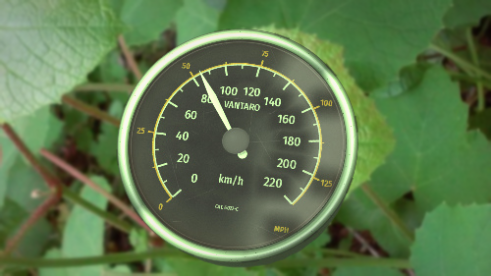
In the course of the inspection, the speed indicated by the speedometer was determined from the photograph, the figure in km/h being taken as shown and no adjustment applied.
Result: 85 km/h
